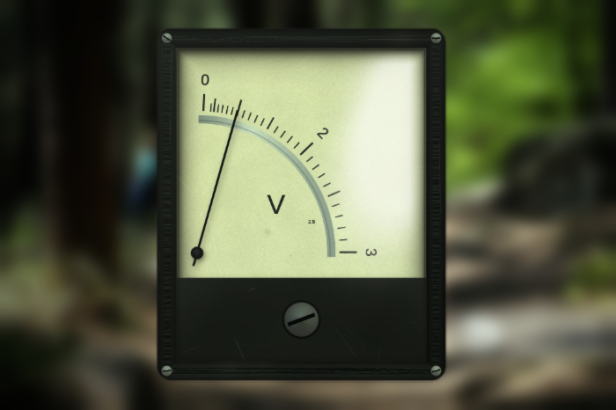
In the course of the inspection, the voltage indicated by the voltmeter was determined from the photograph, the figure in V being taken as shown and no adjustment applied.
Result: 1 V
